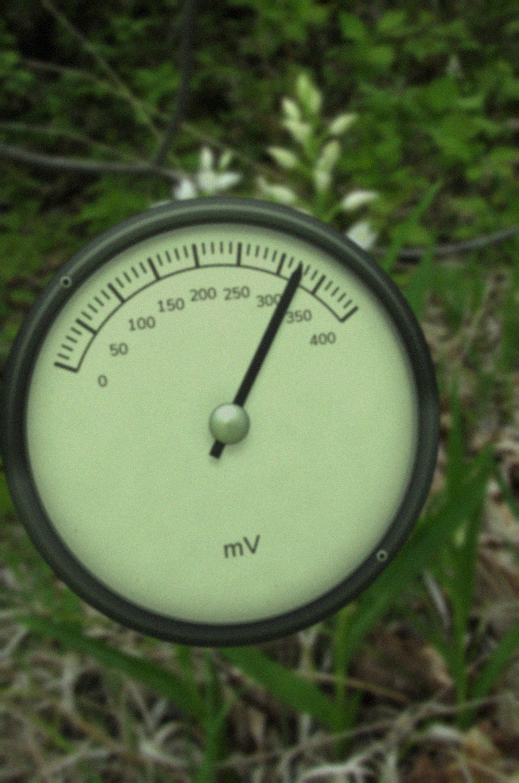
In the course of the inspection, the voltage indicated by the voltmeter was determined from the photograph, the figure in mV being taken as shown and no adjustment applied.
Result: 320 mV
